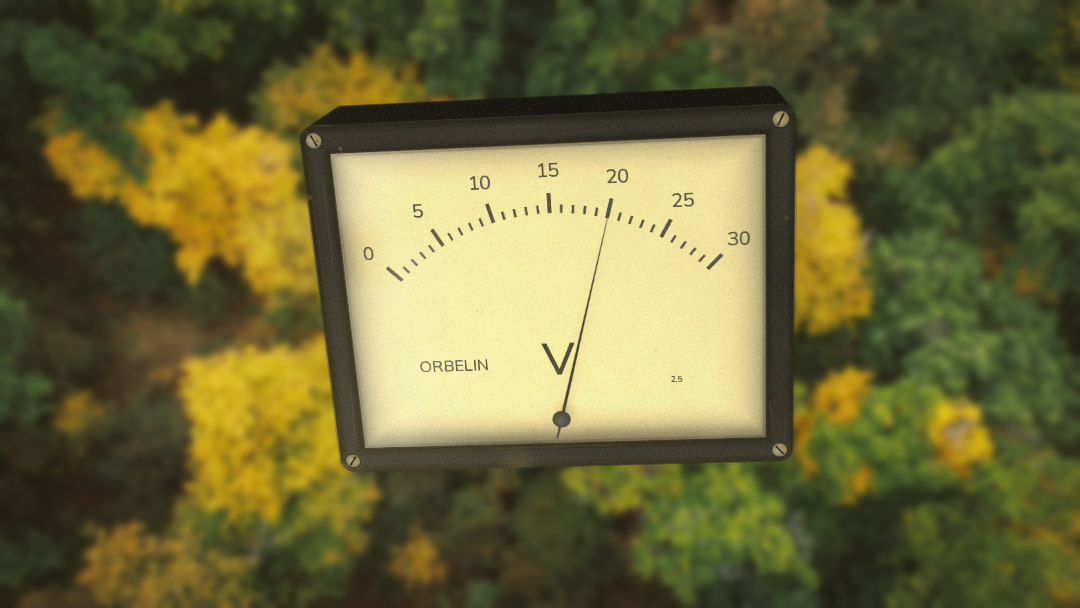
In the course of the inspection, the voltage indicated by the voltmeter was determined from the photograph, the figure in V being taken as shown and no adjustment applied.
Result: 20 V
